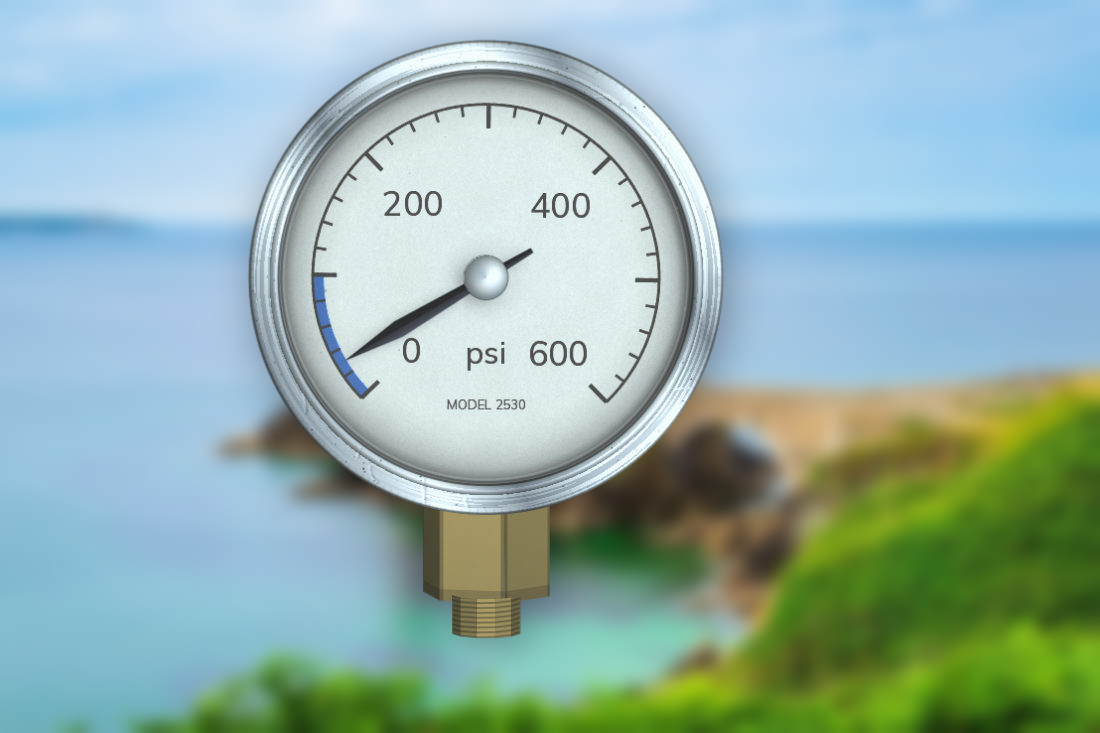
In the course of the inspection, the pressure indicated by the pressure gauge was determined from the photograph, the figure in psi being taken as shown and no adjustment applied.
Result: 30 psi
